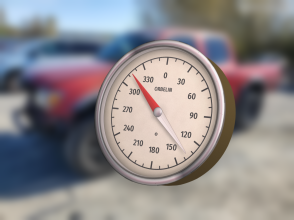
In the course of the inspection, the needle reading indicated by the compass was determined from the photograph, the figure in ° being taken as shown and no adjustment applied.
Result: 315 °
